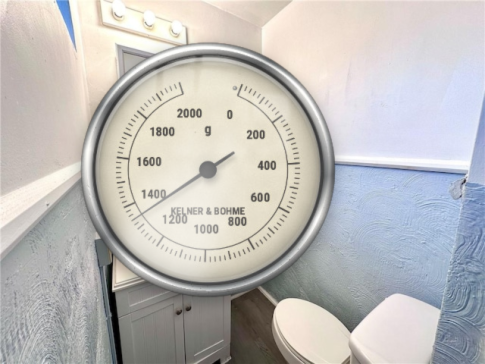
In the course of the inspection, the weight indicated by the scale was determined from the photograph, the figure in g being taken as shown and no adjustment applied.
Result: 1340 g
